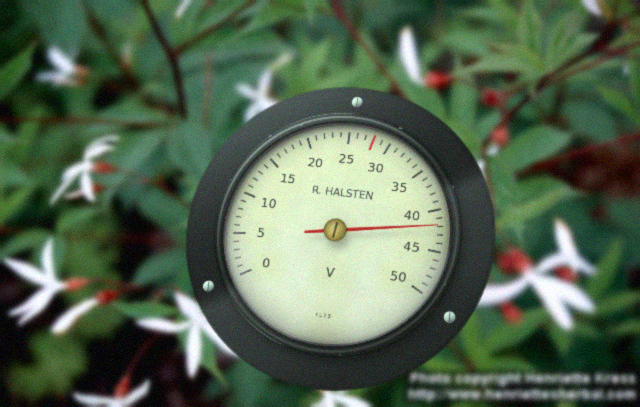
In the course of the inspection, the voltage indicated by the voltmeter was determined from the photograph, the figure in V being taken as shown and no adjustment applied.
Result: 42 V
